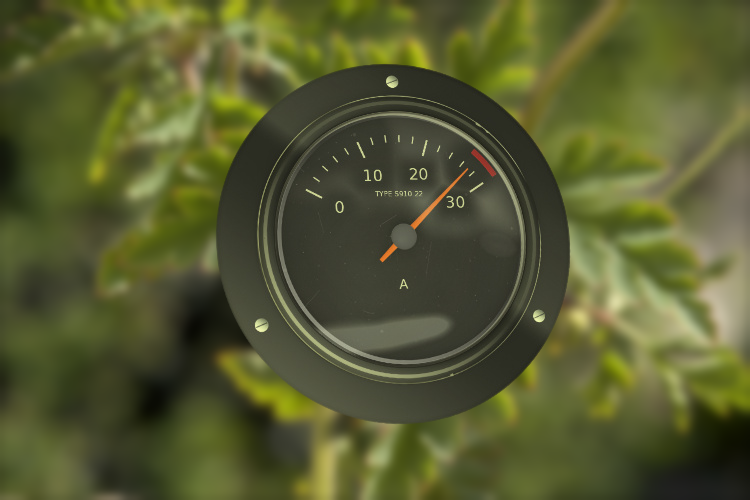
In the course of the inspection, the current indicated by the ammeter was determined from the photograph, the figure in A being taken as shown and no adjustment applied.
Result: 27 A
